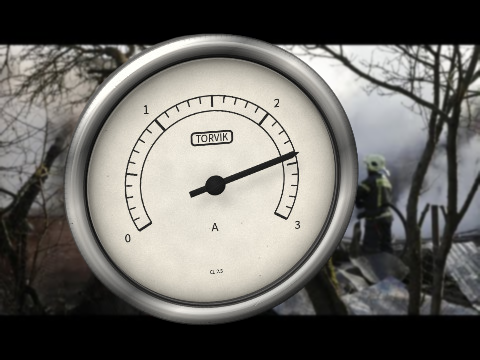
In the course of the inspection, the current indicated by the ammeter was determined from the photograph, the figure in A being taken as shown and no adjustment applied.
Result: 2.4 A
